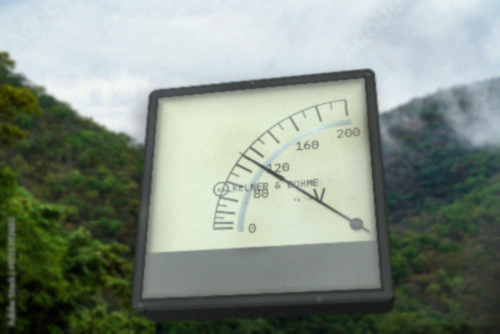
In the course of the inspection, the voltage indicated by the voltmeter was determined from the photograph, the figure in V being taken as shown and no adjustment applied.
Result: 110 V
